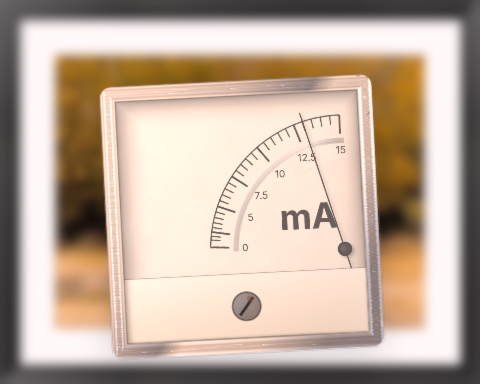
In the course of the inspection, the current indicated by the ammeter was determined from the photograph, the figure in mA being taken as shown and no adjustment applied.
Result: 13 mA
